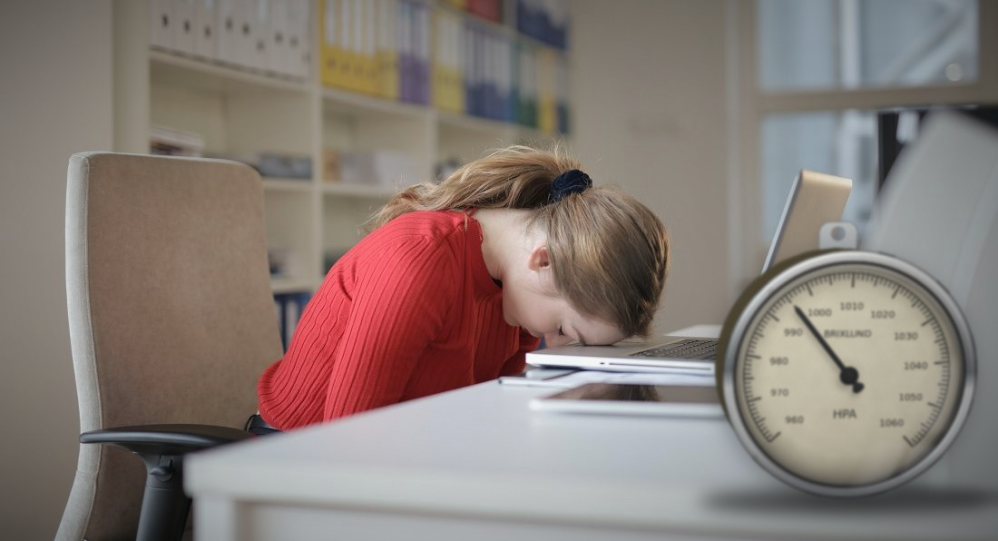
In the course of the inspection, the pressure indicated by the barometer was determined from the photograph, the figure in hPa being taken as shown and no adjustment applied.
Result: 995 hPa
